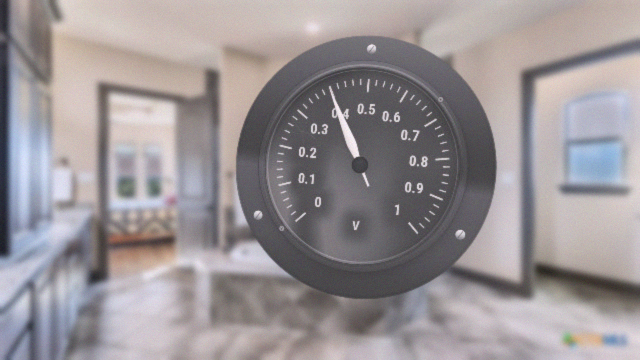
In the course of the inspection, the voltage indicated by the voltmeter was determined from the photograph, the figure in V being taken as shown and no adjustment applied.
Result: 0.4 V
